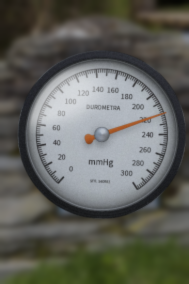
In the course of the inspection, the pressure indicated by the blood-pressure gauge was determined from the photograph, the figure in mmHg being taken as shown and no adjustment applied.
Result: 220 mmHg
